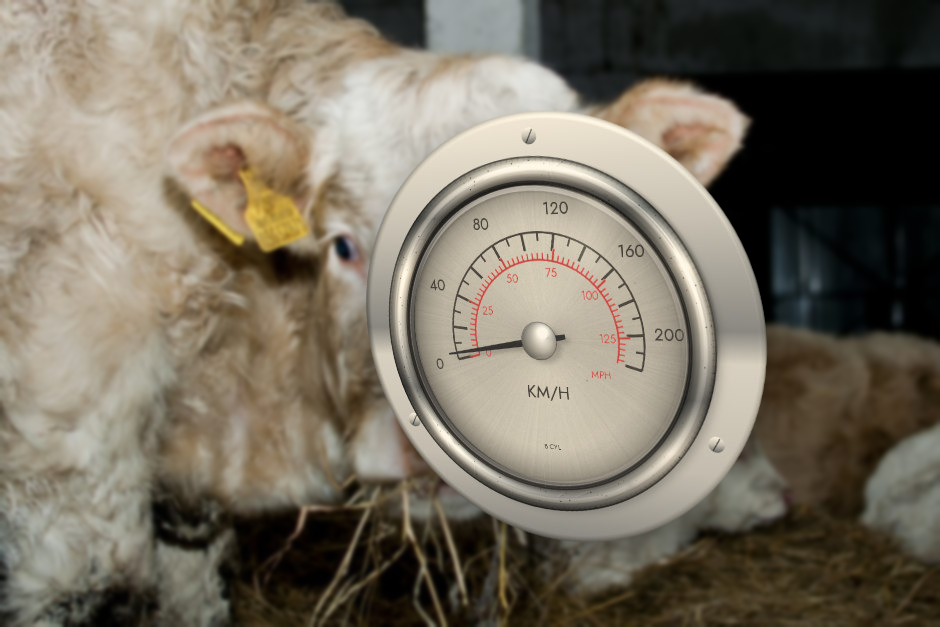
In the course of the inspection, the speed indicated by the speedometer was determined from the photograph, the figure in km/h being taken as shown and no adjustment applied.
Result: 5 km/h
